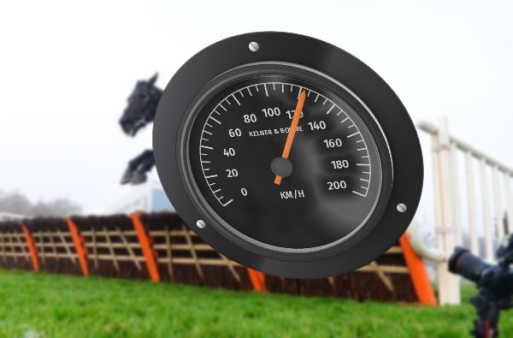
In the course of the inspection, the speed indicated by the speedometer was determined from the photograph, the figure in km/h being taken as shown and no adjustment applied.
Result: 122.5 km/h
